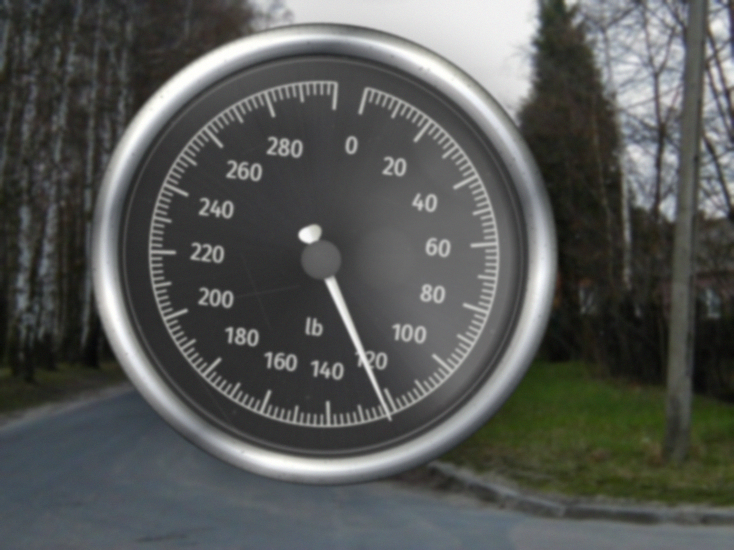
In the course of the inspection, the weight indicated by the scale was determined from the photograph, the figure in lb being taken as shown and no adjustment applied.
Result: 122 lb
